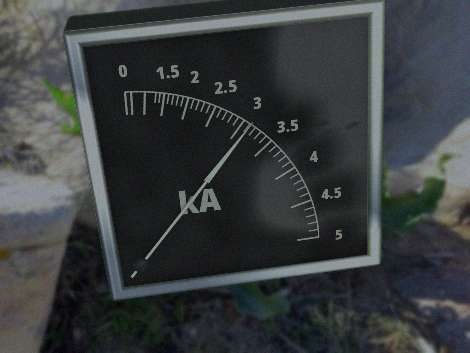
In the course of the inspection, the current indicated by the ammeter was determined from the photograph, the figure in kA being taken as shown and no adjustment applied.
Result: 3.1 kA
